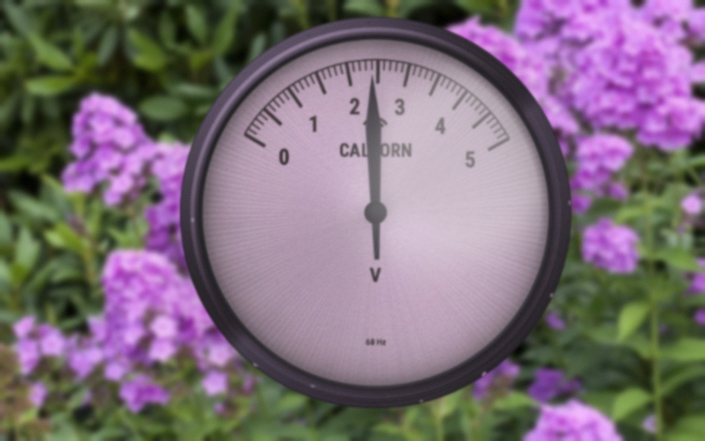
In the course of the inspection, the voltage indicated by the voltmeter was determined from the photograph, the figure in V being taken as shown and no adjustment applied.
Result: 2.4 V
